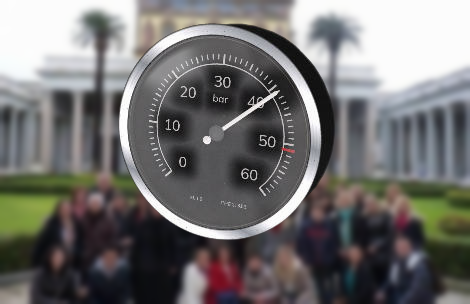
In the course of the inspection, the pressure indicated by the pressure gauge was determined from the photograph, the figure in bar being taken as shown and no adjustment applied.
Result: 41 bar
